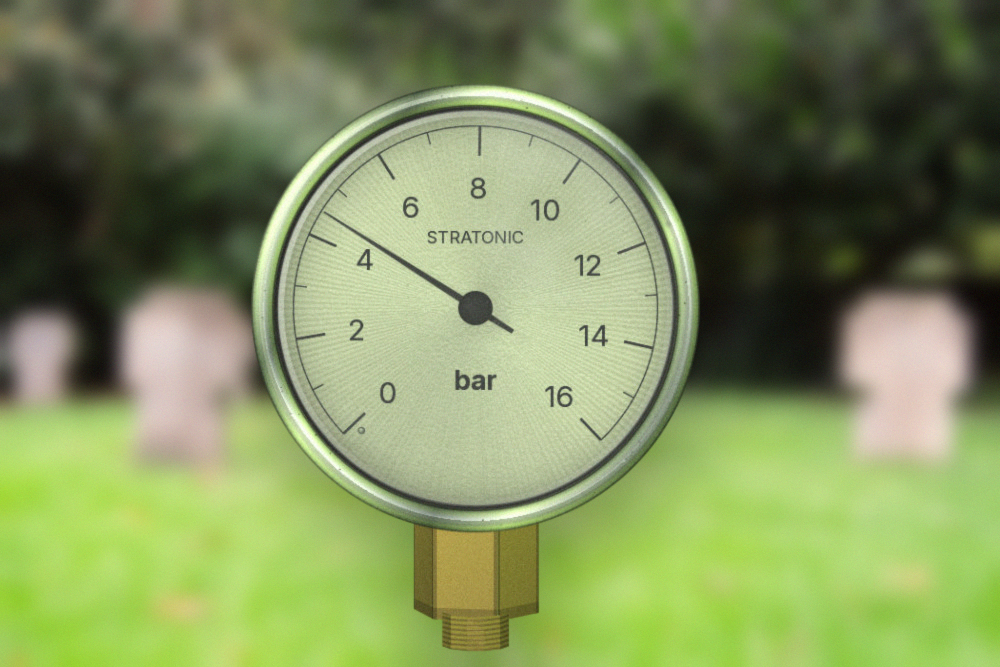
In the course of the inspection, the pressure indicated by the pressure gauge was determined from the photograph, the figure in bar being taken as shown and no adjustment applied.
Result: 4.5 bar
